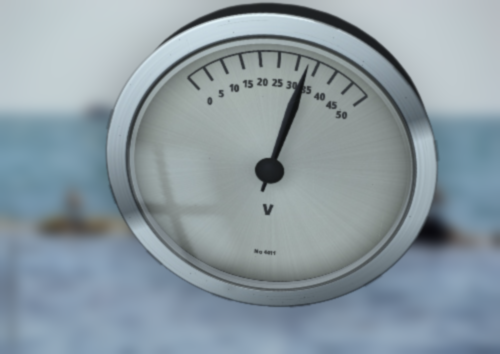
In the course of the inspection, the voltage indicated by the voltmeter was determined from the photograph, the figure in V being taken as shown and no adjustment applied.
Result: 32.5 V
